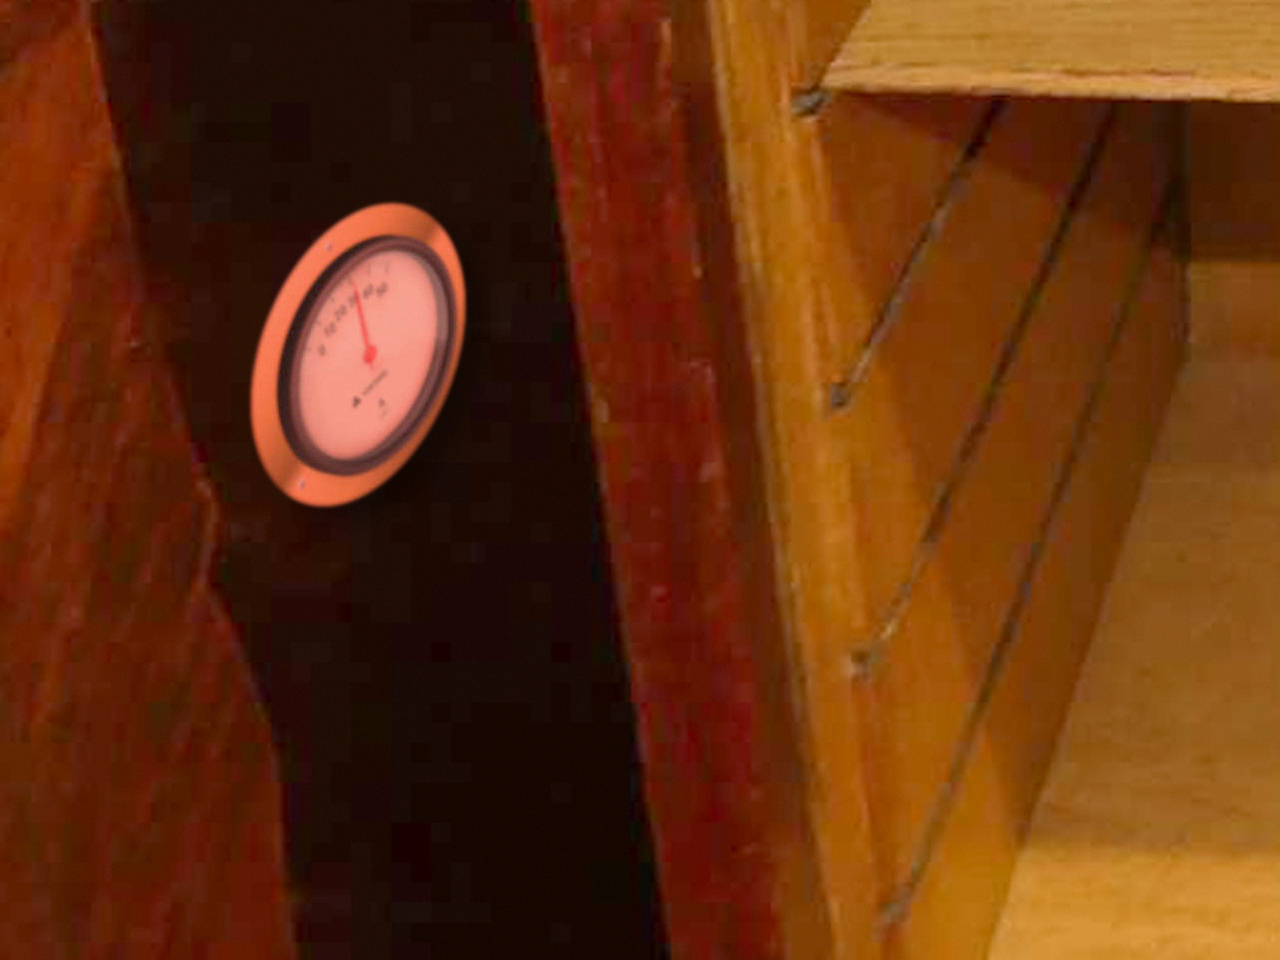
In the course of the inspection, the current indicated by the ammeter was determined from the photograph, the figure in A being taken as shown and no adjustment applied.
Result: 30 A
